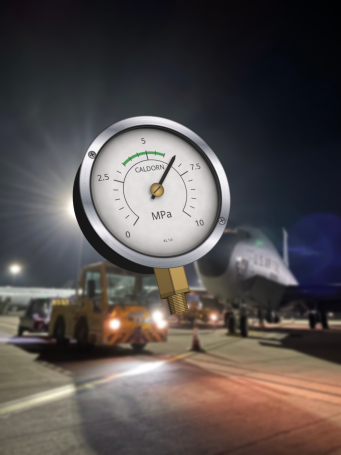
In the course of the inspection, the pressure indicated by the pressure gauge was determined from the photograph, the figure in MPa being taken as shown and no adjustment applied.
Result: 6.5 MPa
